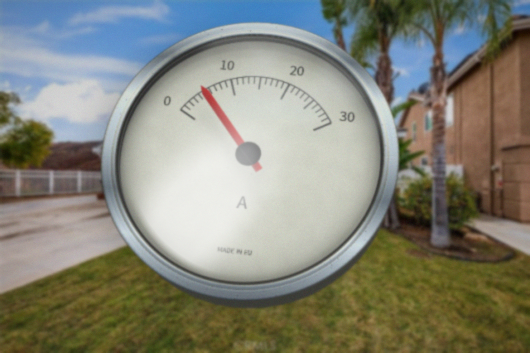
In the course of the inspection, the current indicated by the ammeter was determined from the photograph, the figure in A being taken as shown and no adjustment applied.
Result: 5 A
